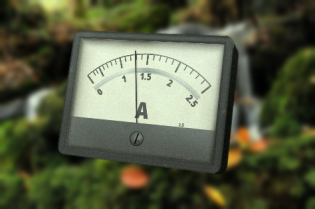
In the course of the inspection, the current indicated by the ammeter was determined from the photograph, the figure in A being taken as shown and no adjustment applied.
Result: 1.3 A
